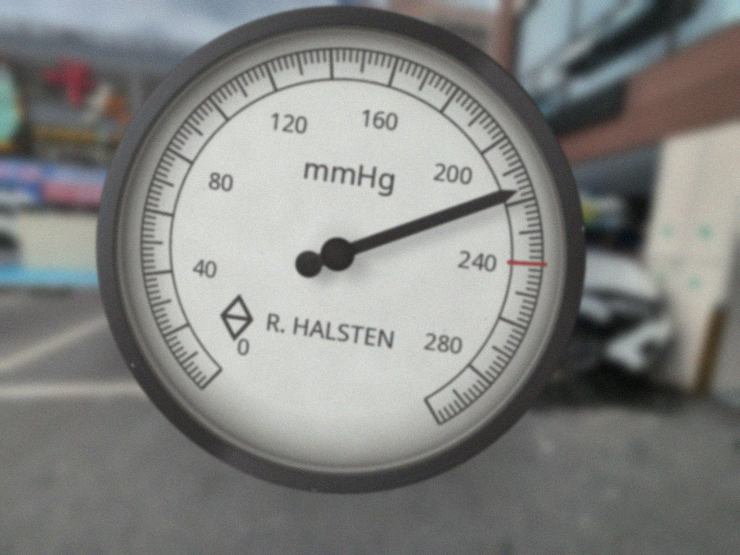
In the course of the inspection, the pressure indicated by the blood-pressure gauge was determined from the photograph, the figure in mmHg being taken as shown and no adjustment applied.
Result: 216 mmHg
